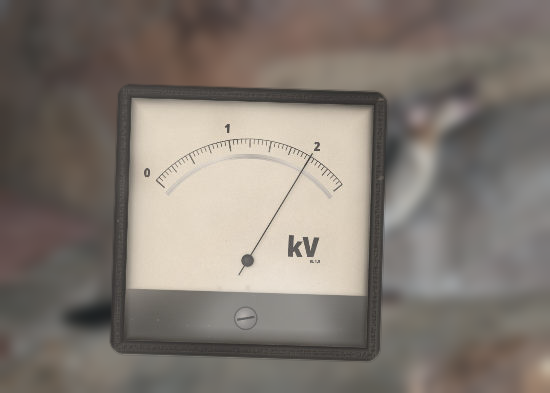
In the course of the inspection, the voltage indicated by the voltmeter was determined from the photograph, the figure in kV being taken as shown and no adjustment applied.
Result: 2 kV
